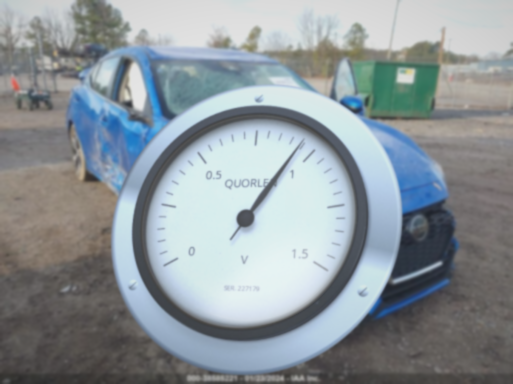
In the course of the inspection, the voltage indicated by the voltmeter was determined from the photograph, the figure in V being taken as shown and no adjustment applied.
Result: 0.95 V
